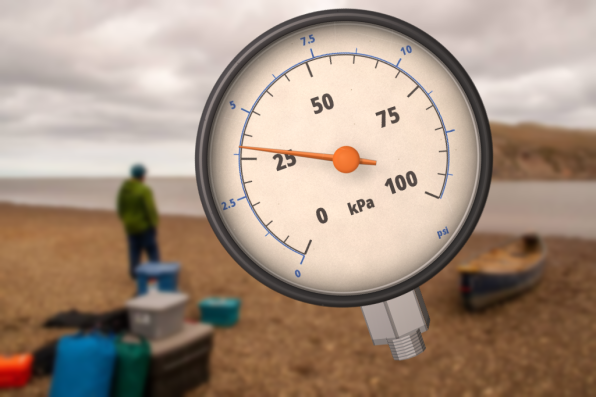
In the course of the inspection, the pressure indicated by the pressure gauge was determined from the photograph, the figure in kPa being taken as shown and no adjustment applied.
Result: 27.5 kPa
